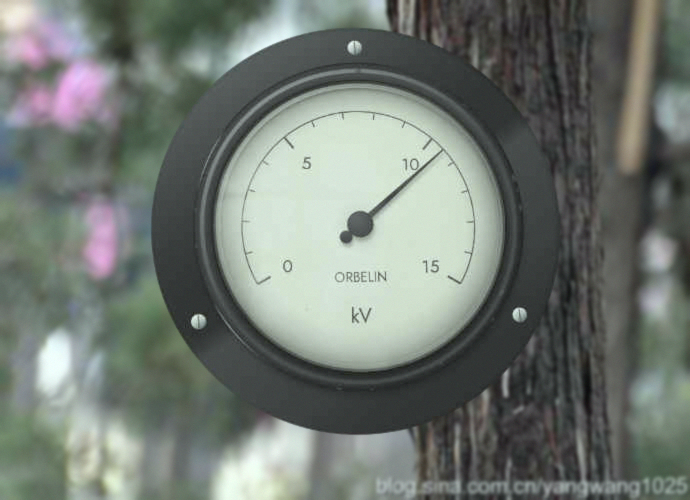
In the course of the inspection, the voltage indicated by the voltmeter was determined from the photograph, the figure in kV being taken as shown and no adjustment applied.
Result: 10.5 kV
